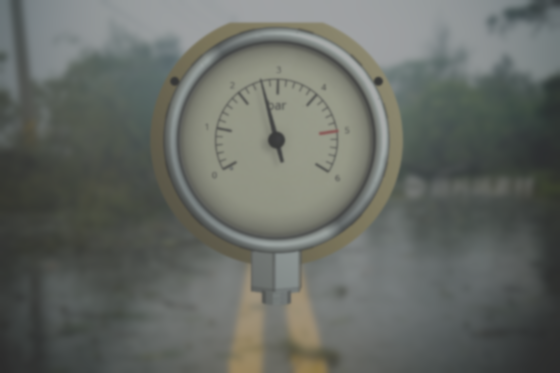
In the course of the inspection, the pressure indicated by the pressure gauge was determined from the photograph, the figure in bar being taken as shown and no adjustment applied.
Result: 2.6 bar
